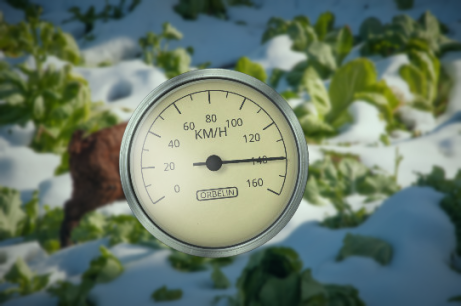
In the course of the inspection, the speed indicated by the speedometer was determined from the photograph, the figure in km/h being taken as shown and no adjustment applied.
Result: 140 km/h
